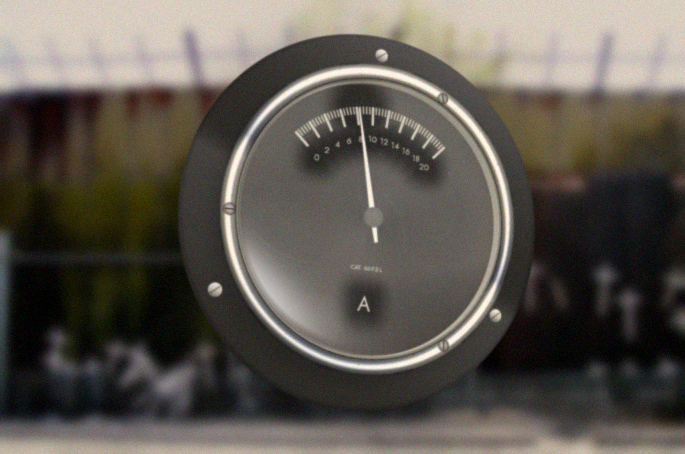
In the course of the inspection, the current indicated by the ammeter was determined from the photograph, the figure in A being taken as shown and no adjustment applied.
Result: 8 A
